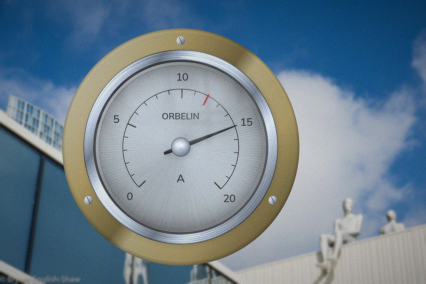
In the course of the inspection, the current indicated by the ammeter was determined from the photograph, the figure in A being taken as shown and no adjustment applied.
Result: 15 A
